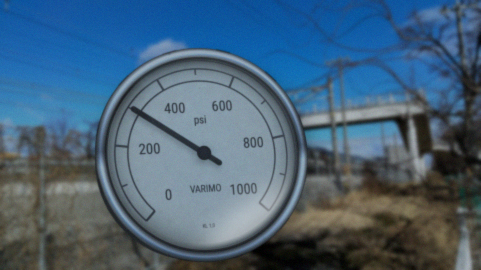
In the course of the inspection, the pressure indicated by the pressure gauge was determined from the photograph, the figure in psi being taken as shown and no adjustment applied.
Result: 300 psi
